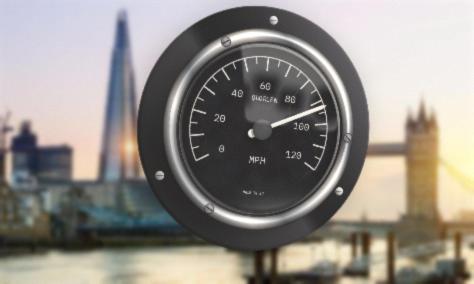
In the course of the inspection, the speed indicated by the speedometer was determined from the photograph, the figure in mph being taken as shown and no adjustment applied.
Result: 92.5 mph
